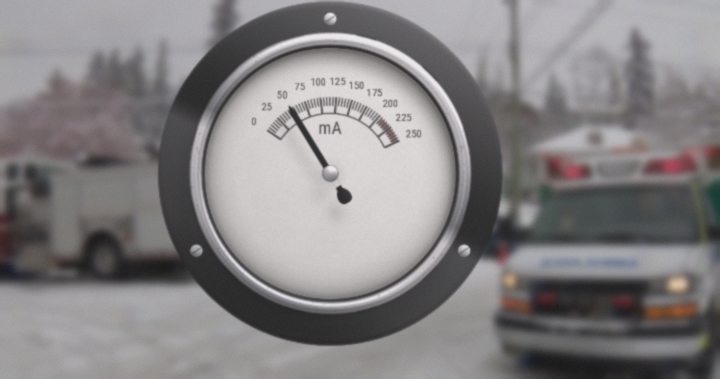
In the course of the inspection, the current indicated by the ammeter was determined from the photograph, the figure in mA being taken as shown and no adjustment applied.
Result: 50 mA
